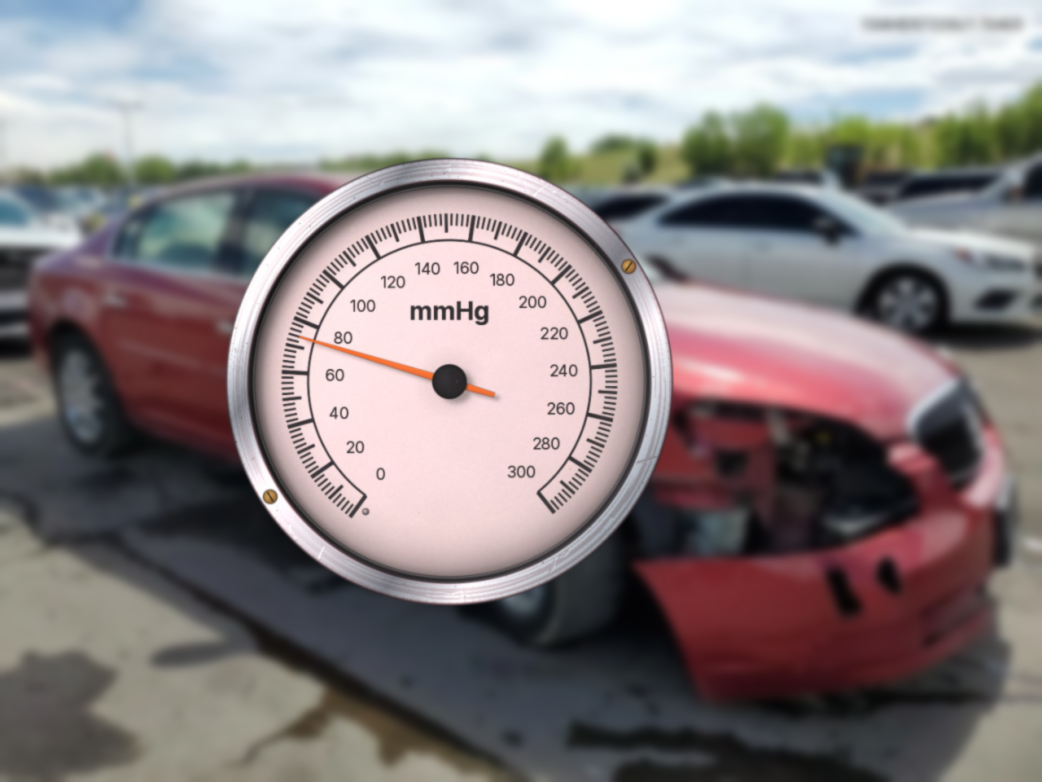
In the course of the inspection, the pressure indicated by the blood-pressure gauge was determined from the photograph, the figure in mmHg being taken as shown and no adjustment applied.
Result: 74 mmHg
